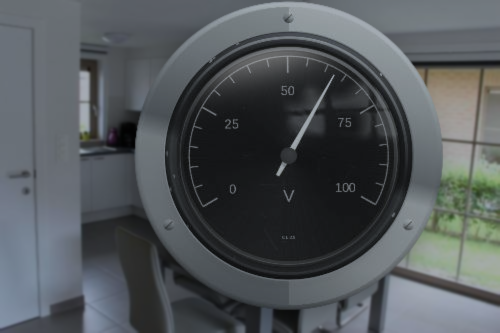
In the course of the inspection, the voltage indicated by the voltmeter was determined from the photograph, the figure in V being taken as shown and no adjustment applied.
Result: 62.5 V
